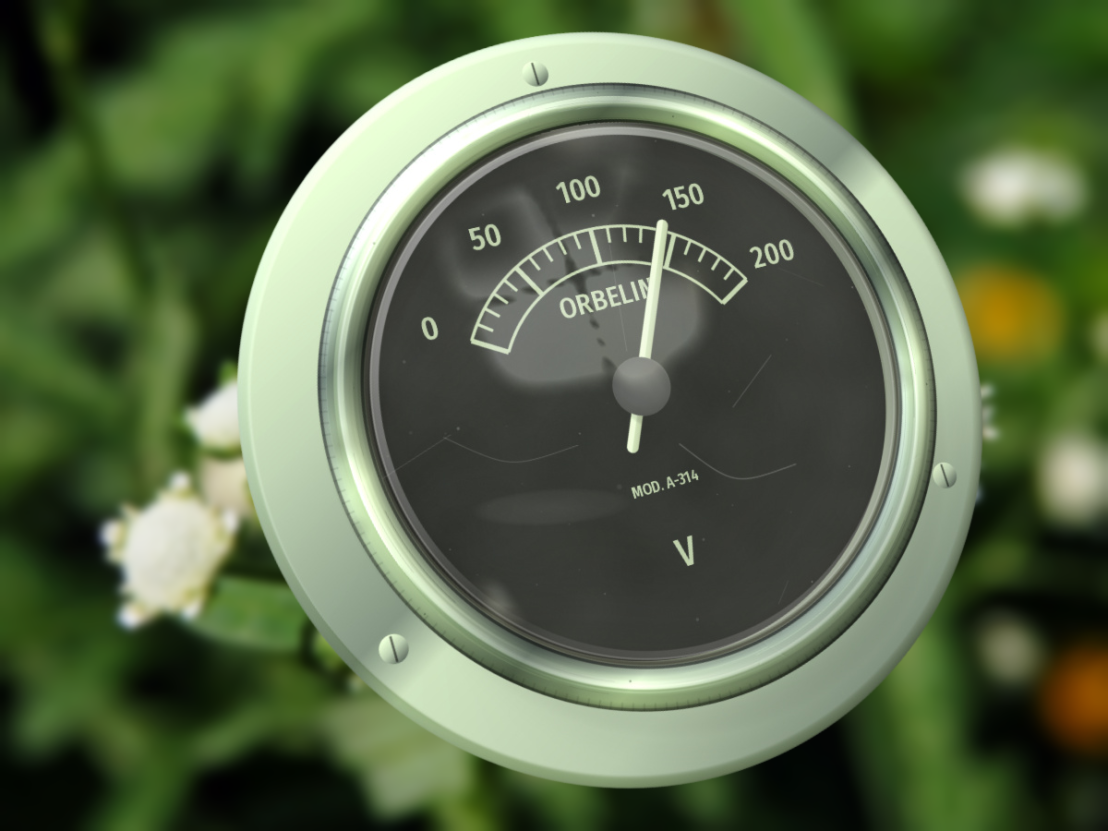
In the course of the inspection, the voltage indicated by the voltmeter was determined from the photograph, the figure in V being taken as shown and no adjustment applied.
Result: 140 V
